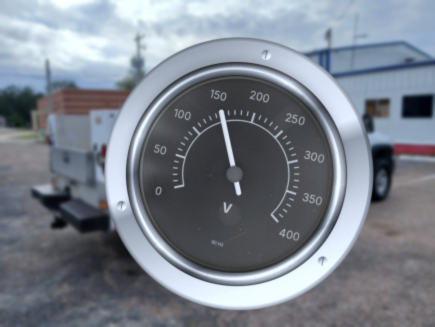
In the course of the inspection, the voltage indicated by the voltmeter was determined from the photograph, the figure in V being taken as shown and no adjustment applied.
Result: 150 V
